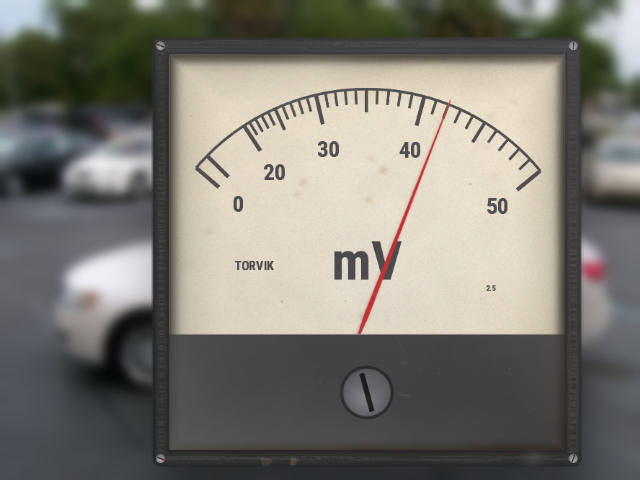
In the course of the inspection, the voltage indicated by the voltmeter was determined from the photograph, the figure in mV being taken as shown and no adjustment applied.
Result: 42 mV
